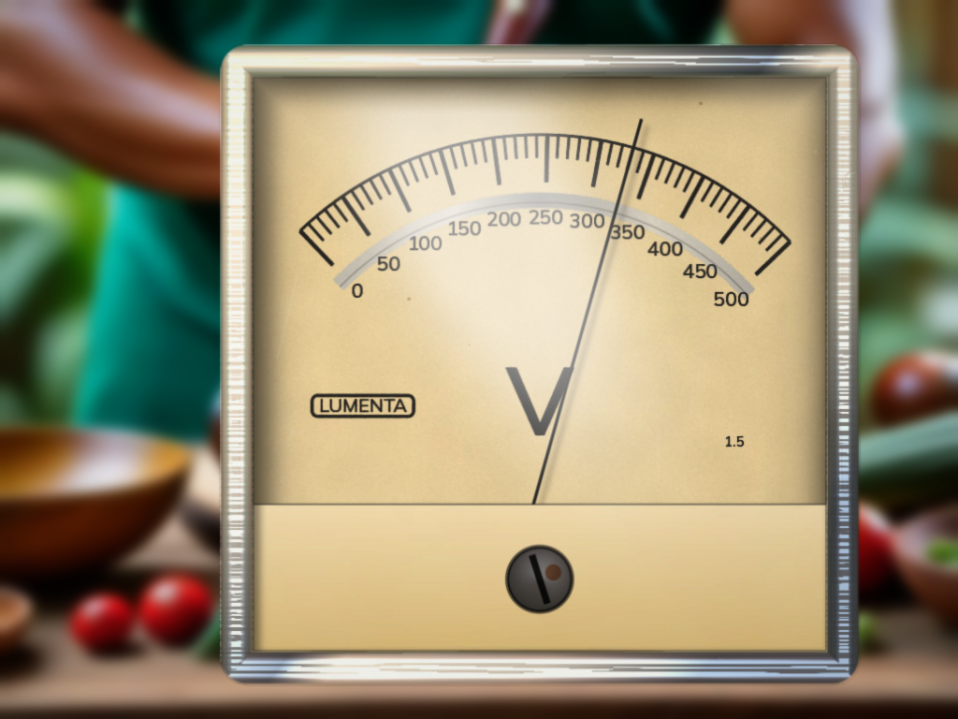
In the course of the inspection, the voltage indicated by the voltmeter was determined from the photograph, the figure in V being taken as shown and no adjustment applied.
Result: 330 V
